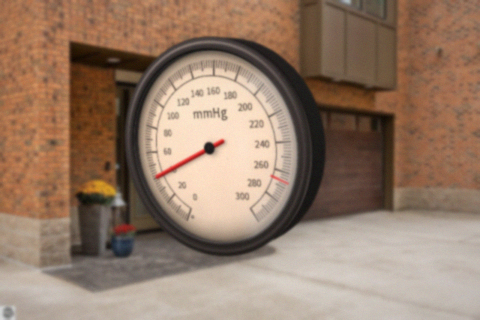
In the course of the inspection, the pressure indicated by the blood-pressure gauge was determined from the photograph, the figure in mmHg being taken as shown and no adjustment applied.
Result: 40 mmHg
